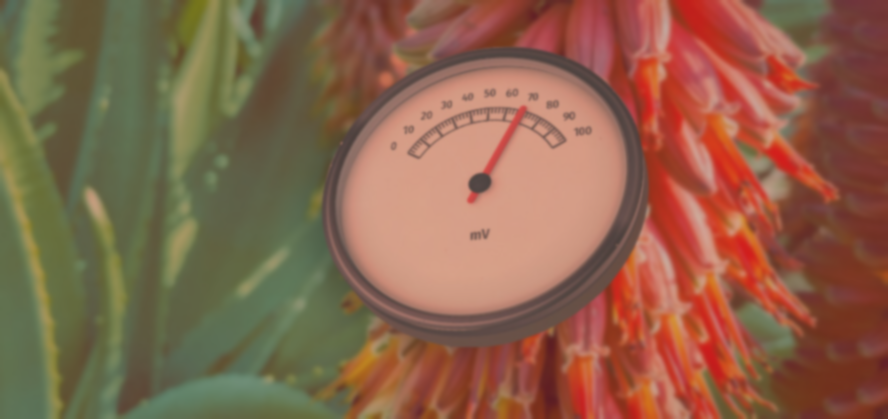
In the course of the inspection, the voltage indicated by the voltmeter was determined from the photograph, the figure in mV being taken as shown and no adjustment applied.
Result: 70 mV
